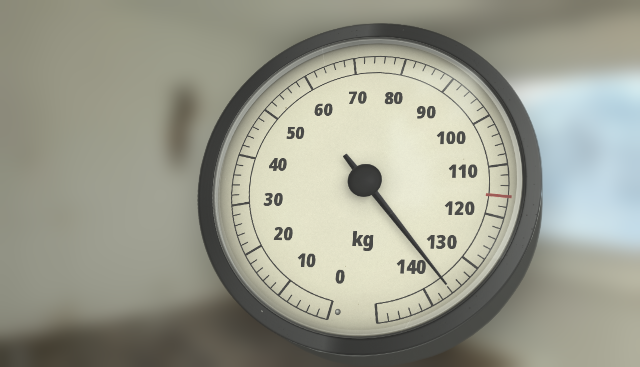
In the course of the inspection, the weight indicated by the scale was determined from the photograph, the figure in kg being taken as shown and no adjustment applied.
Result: 136 kg
